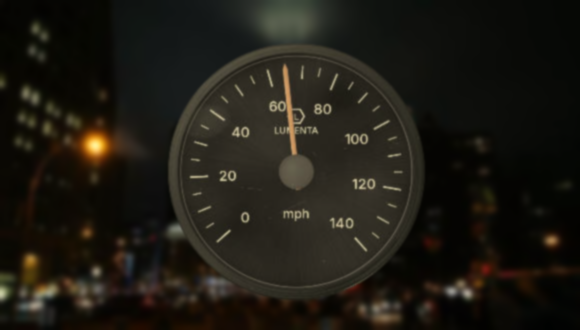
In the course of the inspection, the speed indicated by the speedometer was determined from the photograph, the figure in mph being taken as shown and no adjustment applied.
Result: 65 mph
